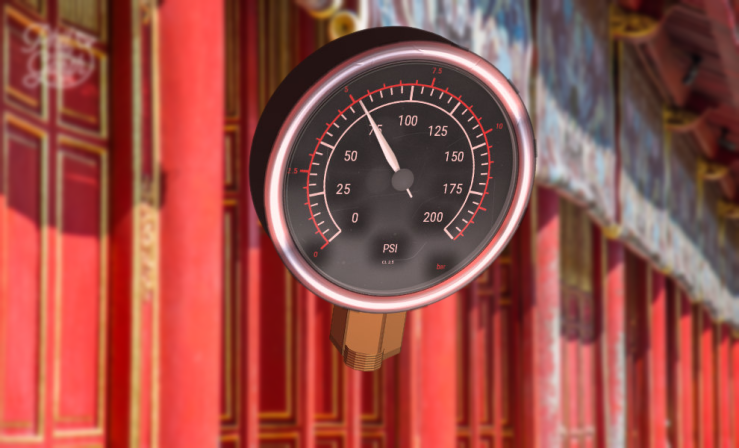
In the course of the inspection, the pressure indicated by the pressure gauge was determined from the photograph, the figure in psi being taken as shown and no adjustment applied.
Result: 75 psi
